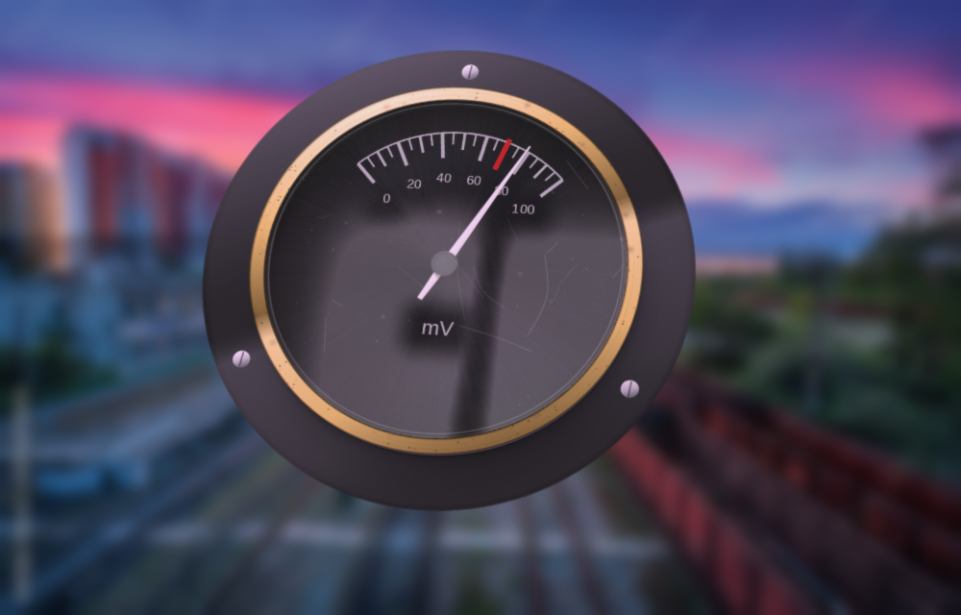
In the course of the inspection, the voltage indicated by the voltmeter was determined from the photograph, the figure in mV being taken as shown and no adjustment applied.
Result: 80 mV
